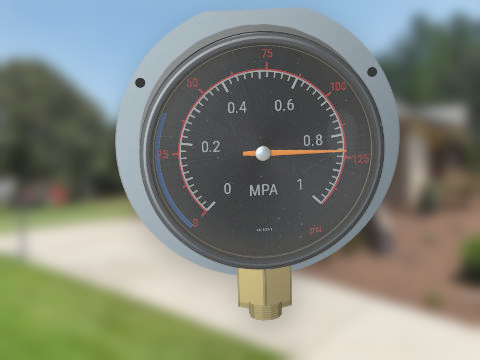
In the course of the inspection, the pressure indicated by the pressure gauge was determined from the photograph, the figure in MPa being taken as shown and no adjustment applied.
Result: 0.84 MPa
